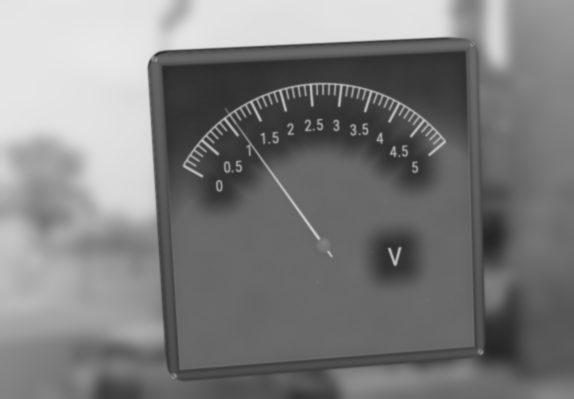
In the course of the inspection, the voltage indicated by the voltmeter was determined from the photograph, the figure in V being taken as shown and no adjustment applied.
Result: 1.1 V
